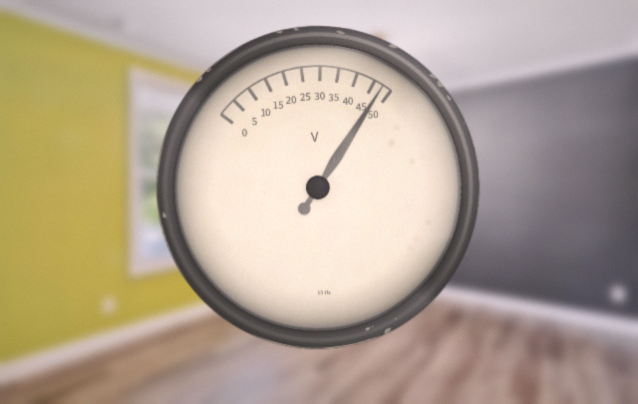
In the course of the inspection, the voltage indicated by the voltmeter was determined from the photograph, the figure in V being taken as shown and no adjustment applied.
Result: 47.5 V
